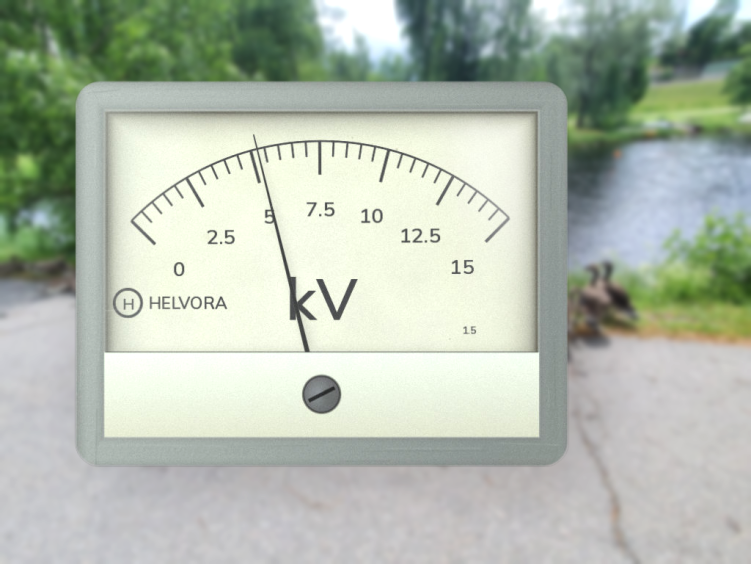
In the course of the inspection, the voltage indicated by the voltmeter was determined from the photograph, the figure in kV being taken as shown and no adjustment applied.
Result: 5.25 kV
